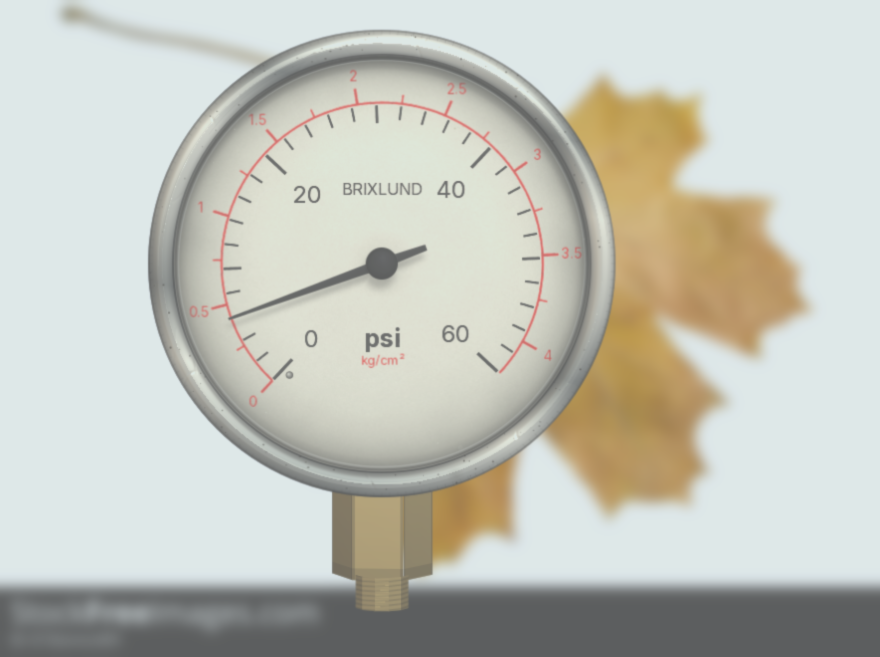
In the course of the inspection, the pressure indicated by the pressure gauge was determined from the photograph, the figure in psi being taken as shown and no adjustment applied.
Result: 6 psi
